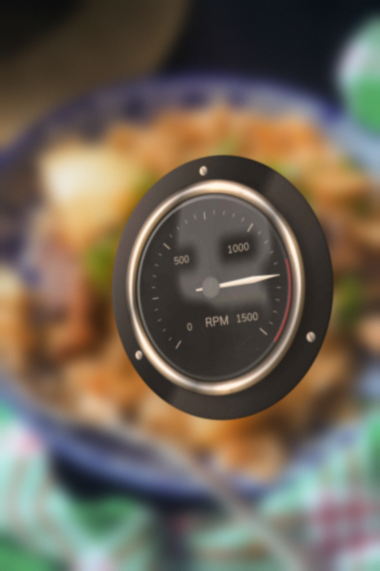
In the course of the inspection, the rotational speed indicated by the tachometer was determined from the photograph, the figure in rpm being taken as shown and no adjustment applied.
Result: 1250 rpm
